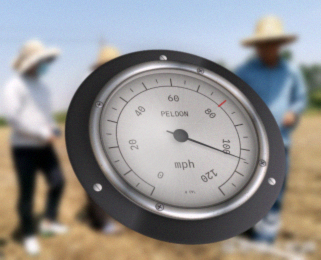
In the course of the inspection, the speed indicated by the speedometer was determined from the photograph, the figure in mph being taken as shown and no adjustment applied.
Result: 105 mph
